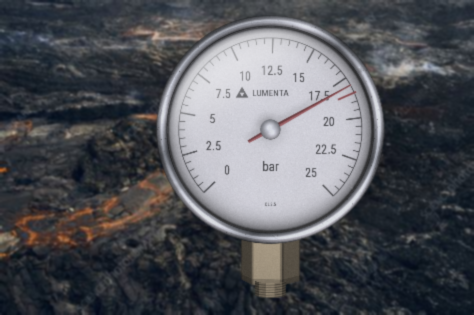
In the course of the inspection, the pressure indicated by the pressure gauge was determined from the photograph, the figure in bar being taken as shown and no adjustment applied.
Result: 18 bar
